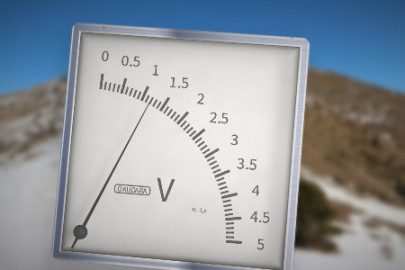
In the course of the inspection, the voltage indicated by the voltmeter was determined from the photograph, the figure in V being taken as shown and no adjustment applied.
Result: 1.2 V
